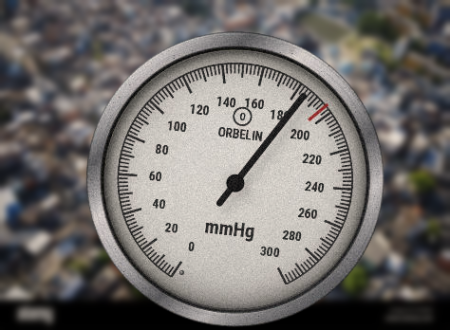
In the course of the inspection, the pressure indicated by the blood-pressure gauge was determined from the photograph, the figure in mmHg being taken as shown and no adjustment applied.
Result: 184 mmHg
